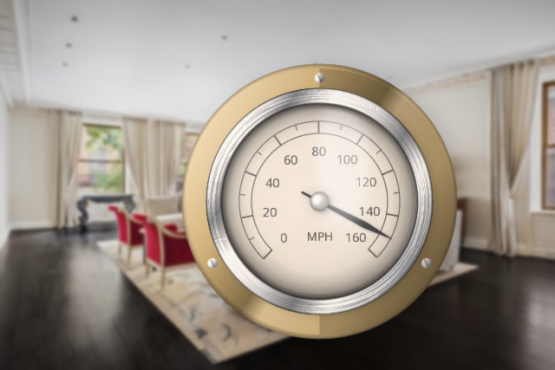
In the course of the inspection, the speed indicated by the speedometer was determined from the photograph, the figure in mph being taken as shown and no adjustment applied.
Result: 150 mph
